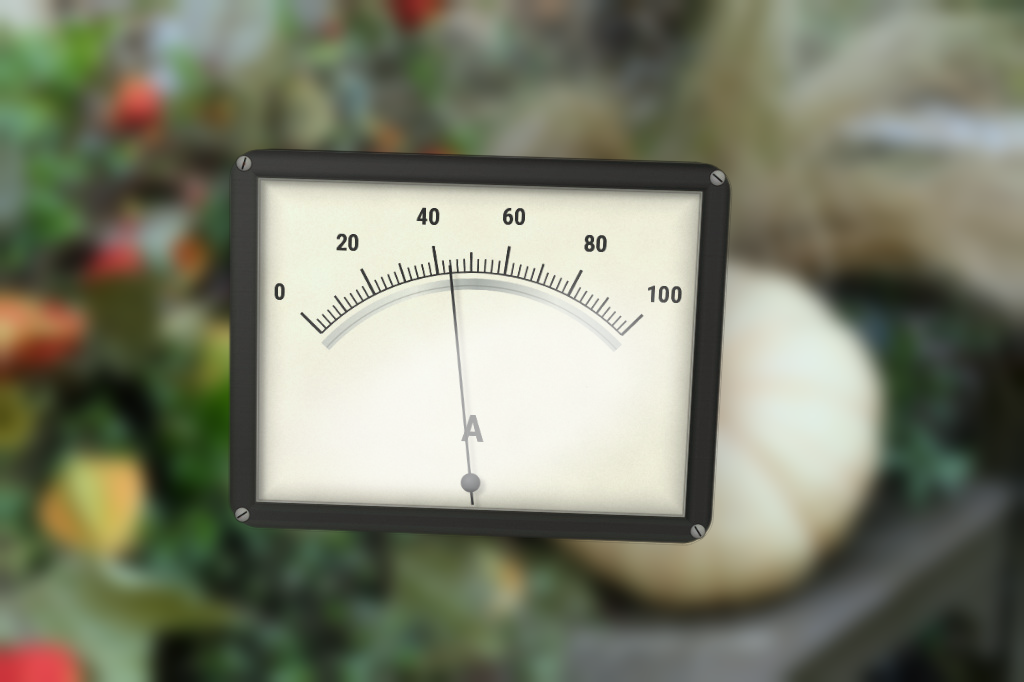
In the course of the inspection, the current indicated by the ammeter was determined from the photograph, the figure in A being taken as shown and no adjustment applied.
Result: 44 A
